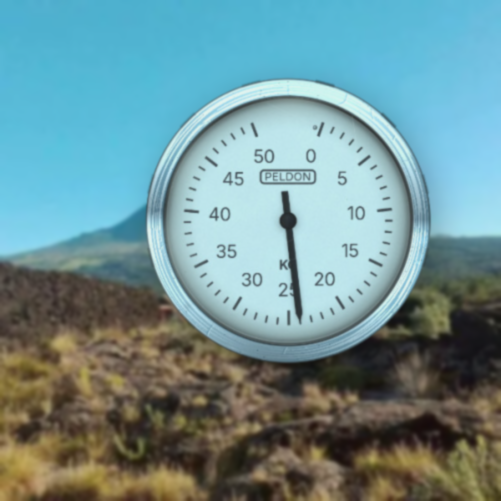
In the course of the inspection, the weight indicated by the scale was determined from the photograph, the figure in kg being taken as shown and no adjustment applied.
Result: 24 kg
